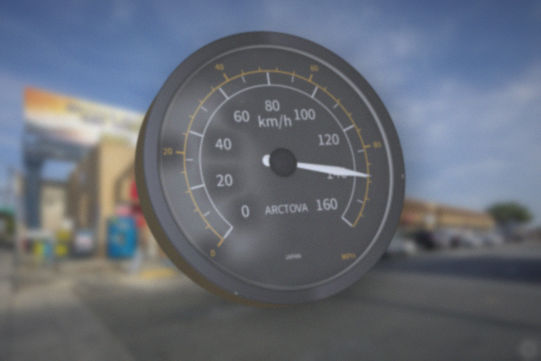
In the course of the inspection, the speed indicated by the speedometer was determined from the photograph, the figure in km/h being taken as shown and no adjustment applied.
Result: 140 km/h
